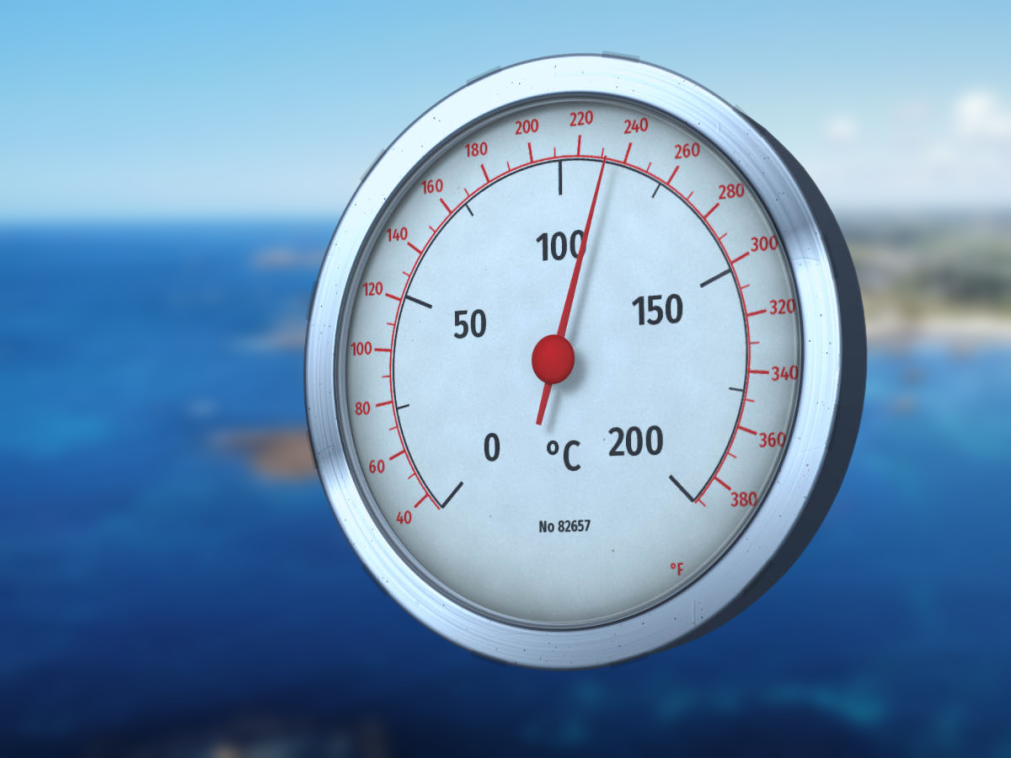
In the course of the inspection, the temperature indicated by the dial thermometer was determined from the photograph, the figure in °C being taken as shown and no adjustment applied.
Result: 112.5 °C
